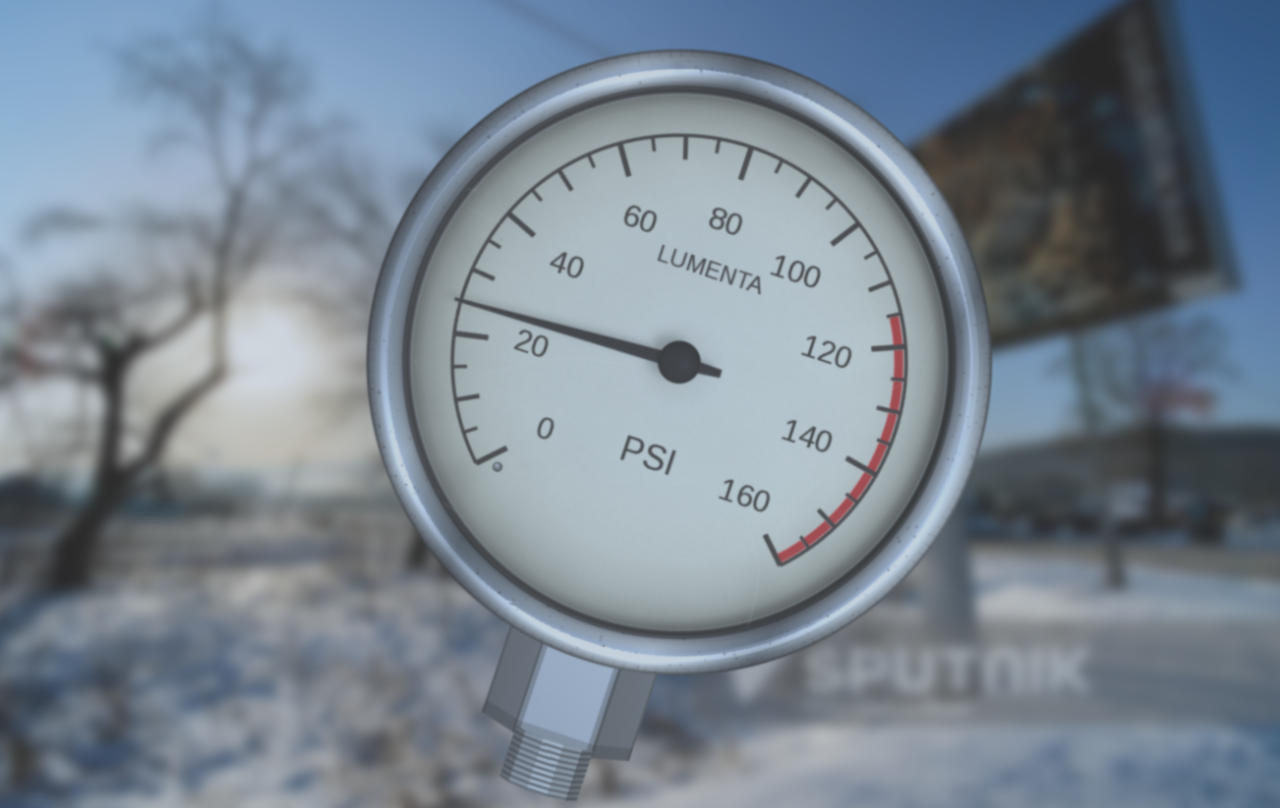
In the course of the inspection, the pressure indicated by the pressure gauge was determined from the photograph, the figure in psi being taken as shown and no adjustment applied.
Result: 25 psi
